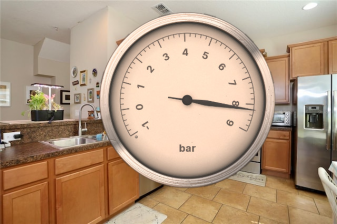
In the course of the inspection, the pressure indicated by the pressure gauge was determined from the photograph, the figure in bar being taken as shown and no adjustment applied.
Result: 8.2 bar
